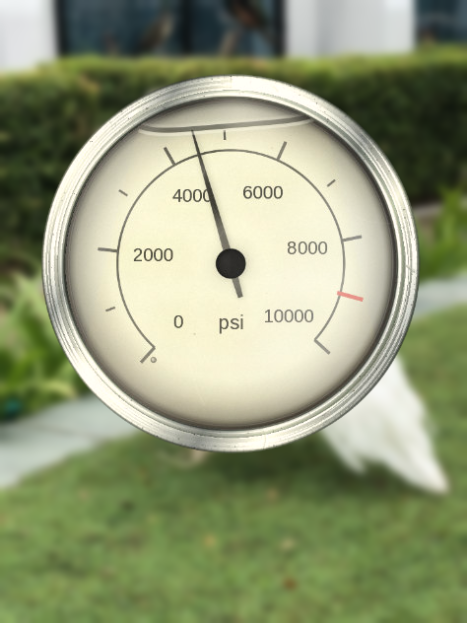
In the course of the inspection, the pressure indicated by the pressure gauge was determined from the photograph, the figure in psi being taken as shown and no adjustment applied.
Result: 4500 psi
